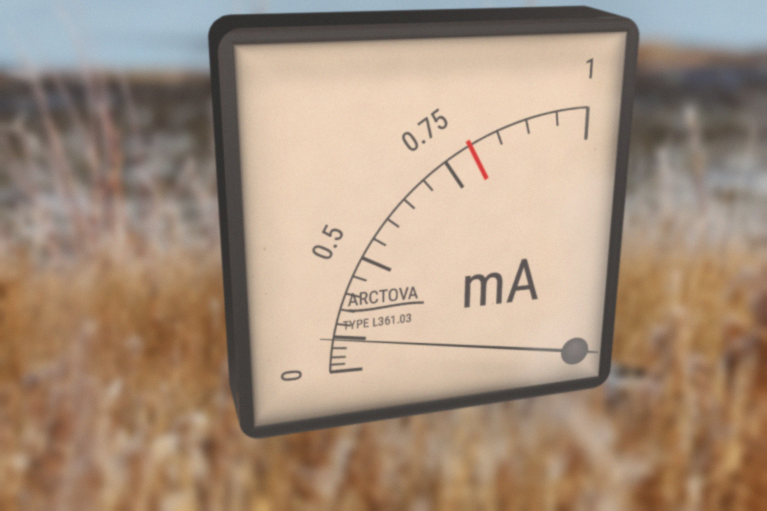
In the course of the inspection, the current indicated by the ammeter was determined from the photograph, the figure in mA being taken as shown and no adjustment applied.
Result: 0.25 mA
